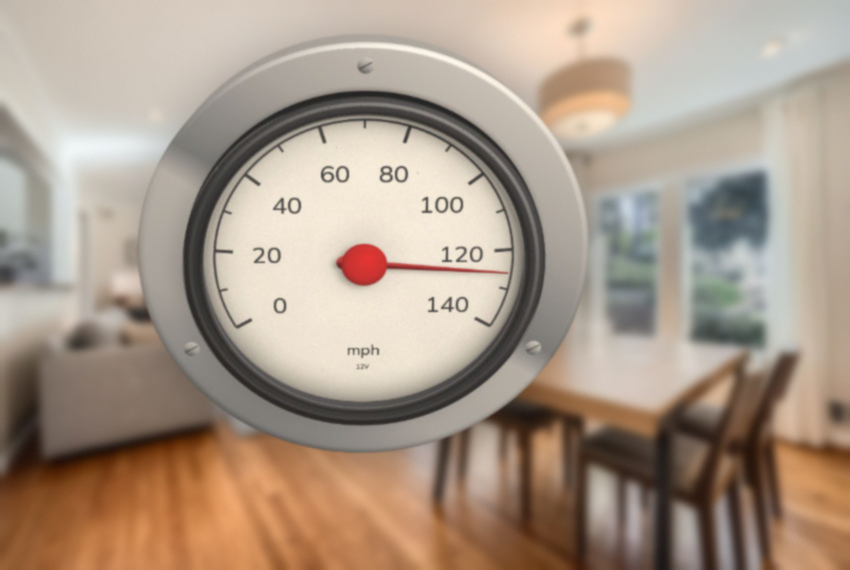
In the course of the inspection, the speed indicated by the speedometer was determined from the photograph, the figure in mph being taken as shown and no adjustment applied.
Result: 125 mph
